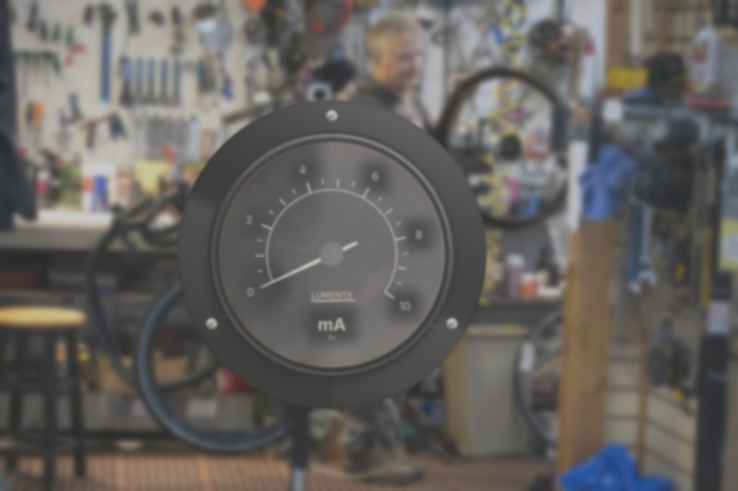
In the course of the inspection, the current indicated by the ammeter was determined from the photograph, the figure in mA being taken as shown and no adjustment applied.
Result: 0 mA
